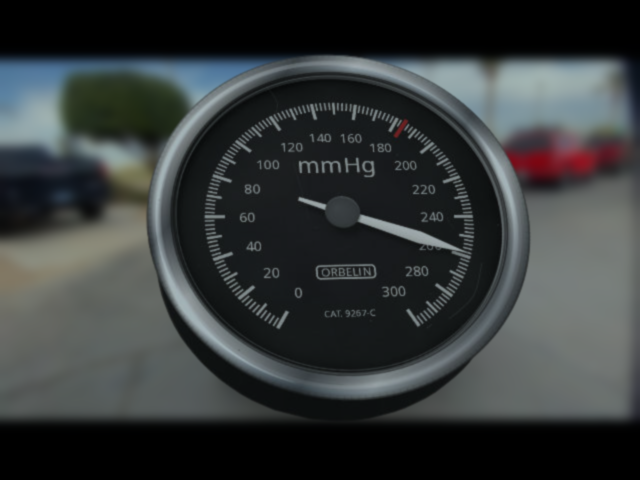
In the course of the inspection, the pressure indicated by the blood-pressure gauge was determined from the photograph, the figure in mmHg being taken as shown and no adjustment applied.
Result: 260 mmHg
